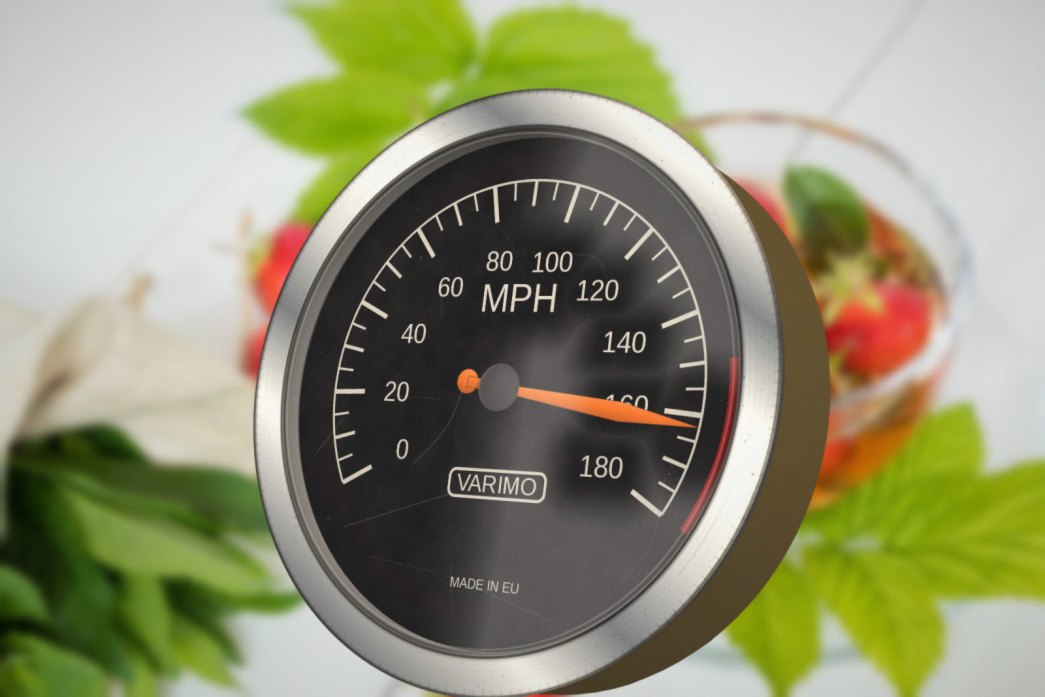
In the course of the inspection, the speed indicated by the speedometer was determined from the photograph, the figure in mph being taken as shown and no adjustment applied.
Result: 162.5 mph
